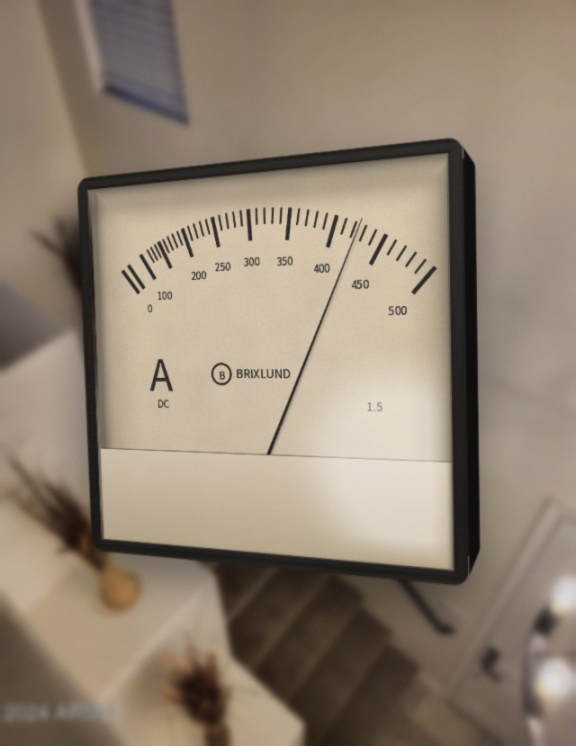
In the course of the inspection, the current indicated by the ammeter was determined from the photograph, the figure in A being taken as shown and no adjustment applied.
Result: 425 A
